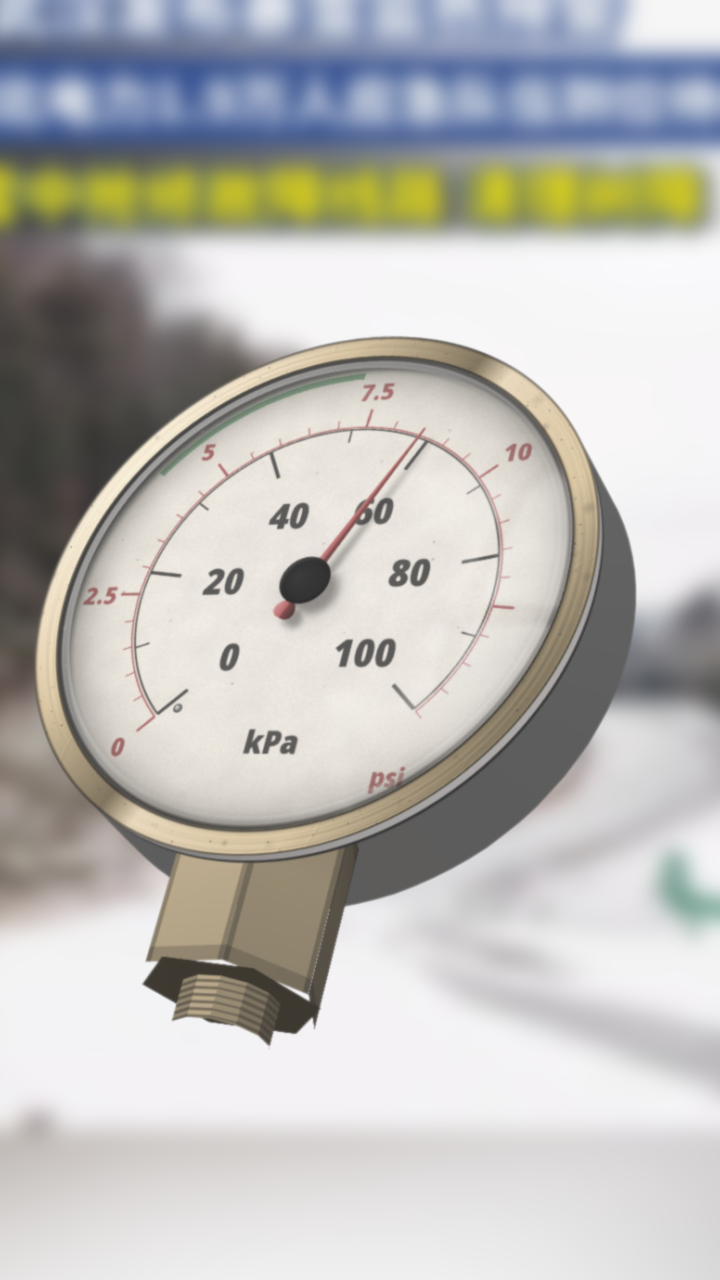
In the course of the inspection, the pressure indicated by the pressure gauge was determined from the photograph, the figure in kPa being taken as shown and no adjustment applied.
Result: 60 kPa
